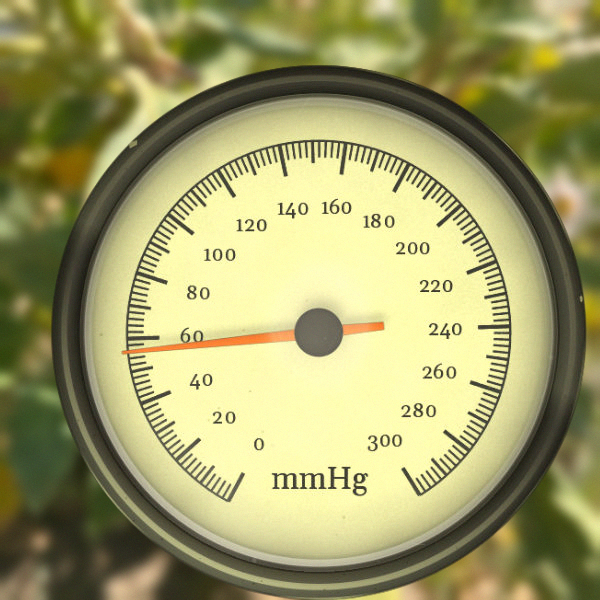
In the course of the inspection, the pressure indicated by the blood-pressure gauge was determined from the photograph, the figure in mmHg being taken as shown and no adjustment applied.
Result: 56 mmHg
